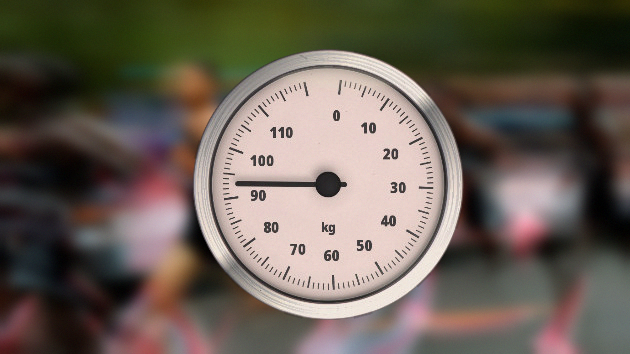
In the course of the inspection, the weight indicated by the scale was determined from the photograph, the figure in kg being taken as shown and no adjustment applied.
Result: 93 kg
